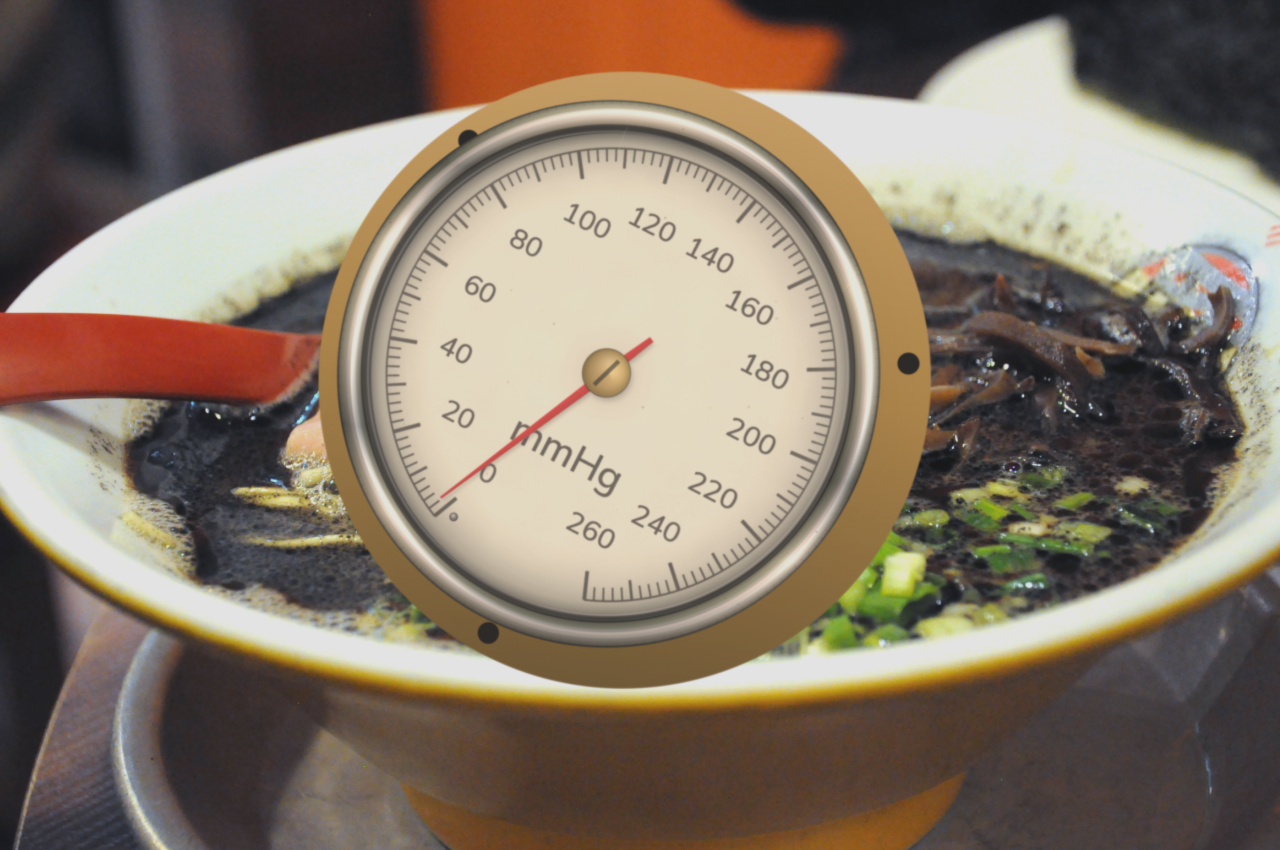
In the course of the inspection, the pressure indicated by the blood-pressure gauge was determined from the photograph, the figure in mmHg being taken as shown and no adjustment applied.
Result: 2 mmHg
